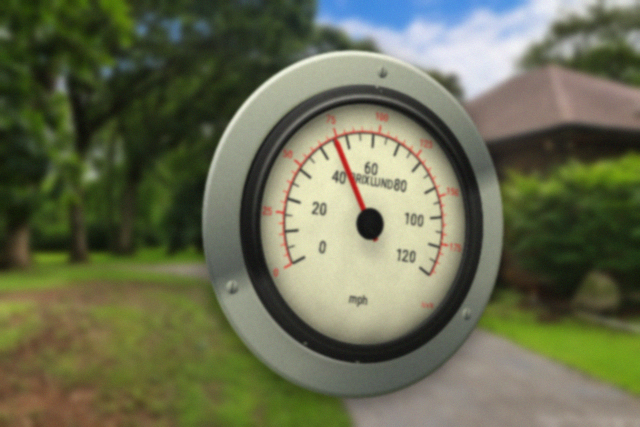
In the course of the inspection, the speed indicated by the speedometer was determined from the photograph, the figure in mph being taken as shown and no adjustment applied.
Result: 45 mph
